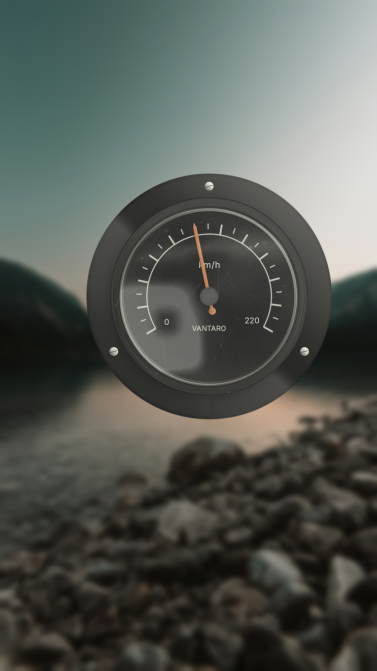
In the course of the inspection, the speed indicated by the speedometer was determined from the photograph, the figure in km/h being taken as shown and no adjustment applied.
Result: 100 km/h
